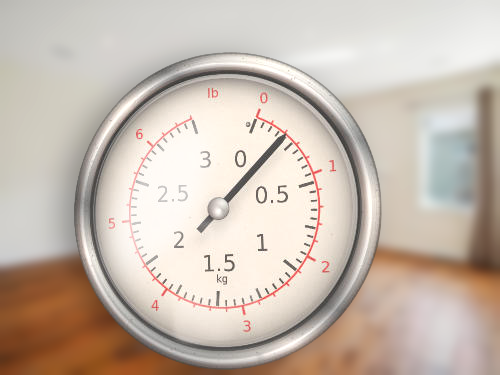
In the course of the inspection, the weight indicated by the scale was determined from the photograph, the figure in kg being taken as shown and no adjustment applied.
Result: 0.2 kg
